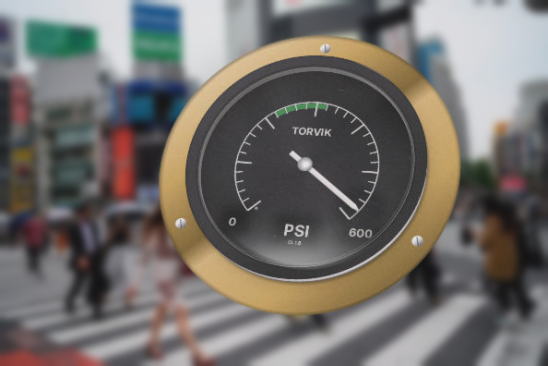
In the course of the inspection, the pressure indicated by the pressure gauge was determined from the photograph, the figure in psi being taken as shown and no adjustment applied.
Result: 580 psi
